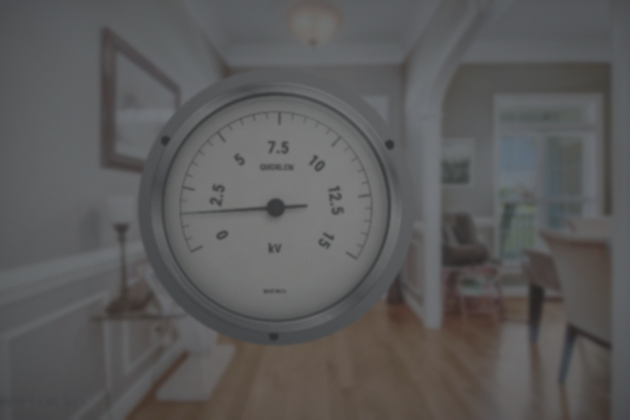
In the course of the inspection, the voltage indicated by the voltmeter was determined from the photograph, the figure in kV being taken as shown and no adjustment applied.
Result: 1.5 kV
